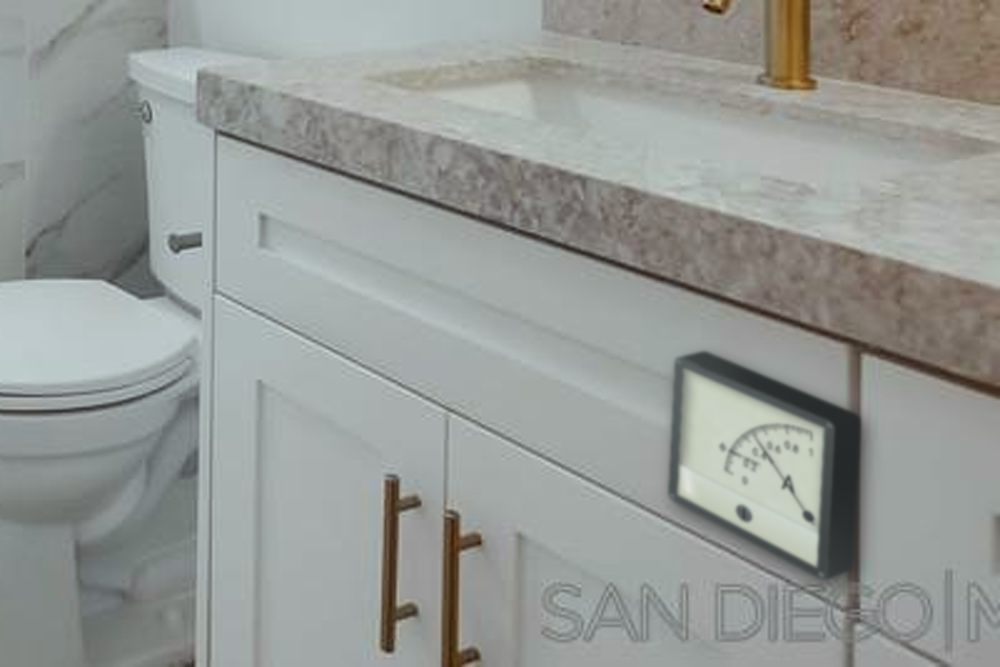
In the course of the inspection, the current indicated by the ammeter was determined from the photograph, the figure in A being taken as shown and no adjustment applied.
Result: 0.5 A
